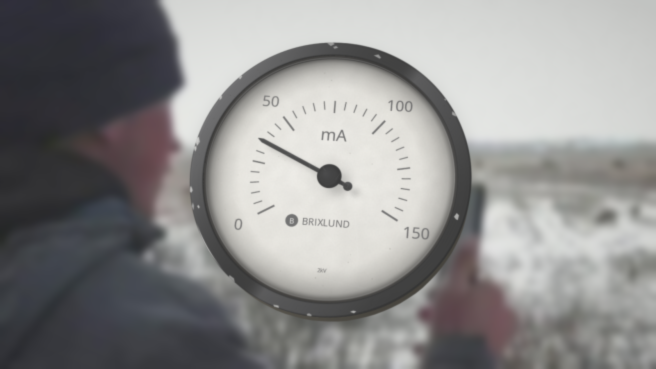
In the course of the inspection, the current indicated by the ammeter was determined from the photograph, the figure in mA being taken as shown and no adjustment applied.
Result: 35 mA
